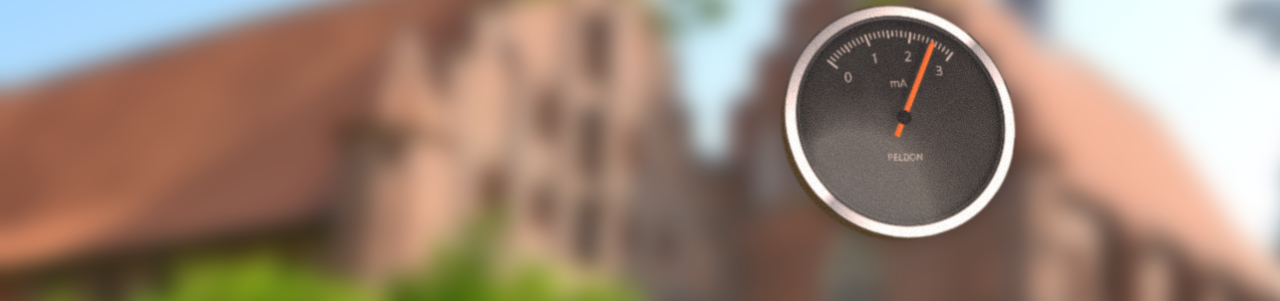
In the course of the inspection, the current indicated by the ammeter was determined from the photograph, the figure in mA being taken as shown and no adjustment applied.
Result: 2.5 mA
